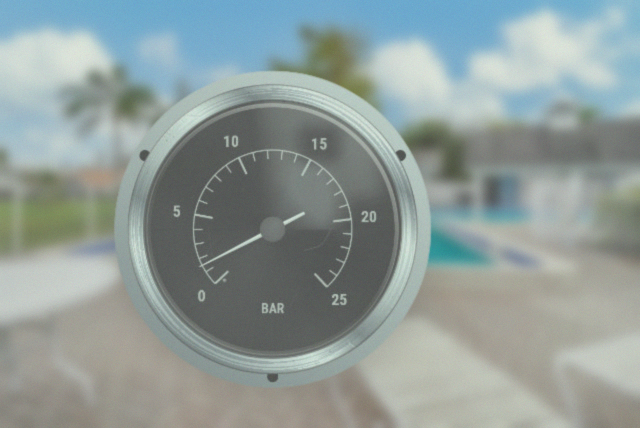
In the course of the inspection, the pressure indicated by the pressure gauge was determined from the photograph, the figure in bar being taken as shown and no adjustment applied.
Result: 1.5 bar
